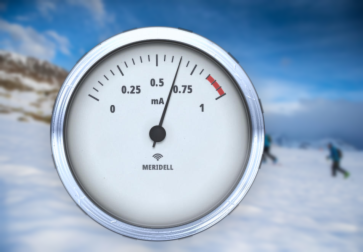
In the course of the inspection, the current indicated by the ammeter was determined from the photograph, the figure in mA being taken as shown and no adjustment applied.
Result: 0.65 mA
